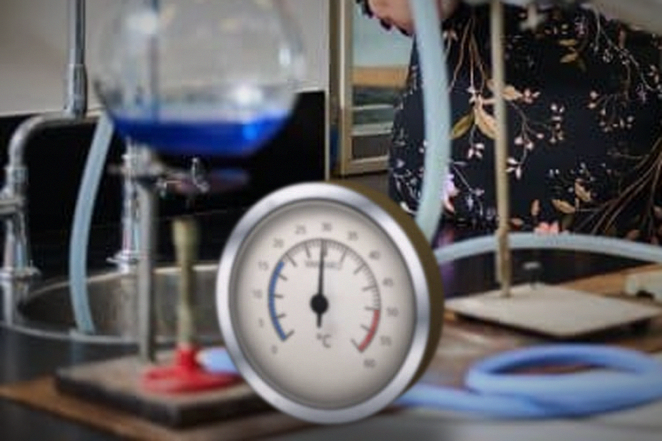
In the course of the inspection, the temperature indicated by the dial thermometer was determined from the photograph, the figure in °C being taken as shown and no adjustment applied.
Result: 30 °C
